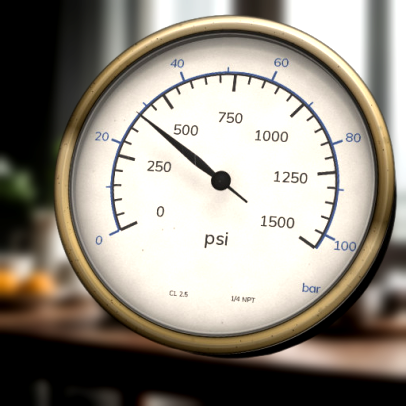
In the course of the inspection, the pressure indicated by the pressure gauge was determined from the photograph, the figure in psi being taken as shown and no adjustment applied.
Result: 400 psi
